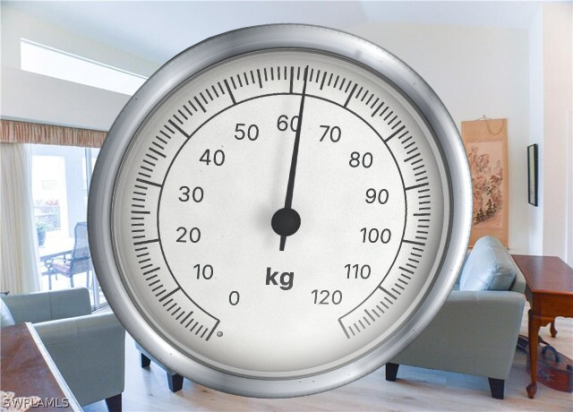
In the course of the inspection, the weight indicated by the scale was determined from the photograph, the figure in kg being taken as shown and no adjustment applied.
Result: 62 kg
